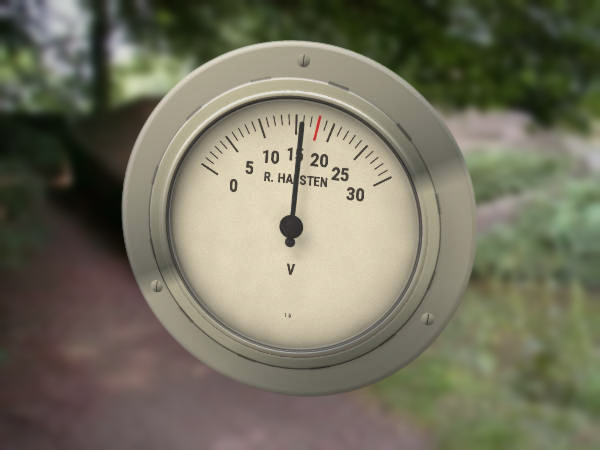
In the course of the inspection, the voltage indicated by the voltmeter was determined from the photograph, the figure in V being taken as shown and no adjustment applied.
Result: 16 V
